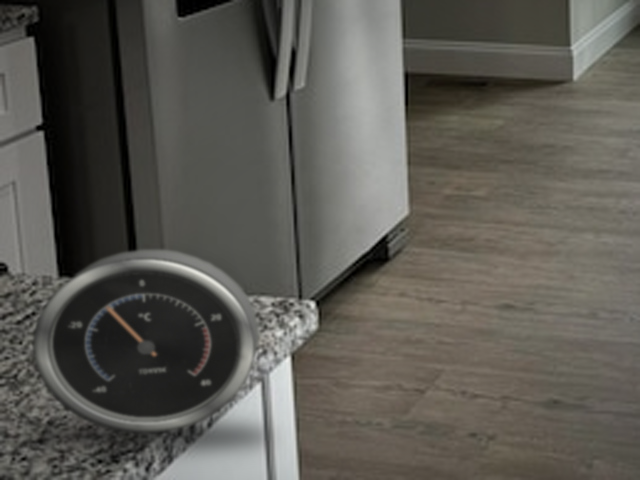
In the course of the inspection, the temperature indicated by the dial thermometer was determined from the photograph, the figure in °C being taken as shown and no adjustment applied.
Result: -10 °C
